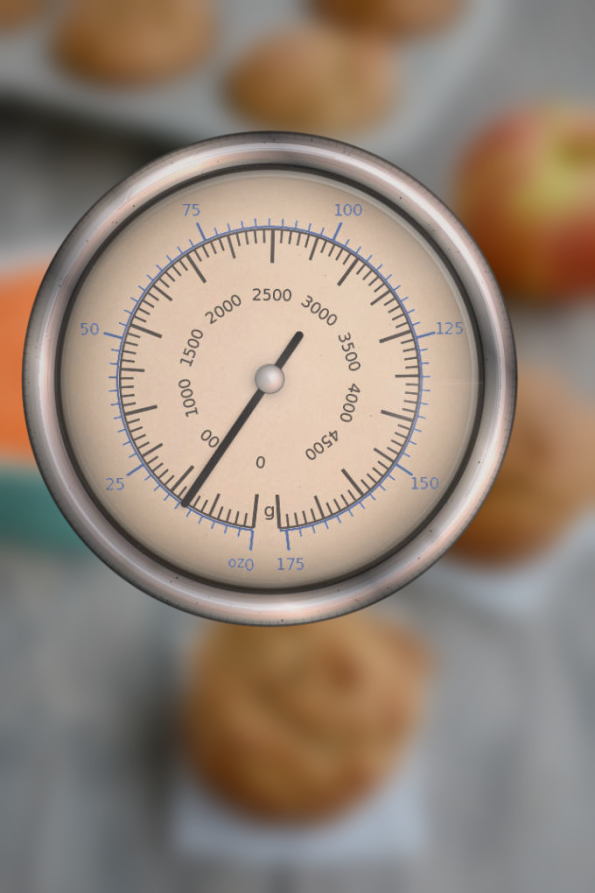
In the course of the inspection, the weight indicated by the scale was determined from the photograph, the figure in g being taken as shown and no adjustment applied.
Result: 400 g
